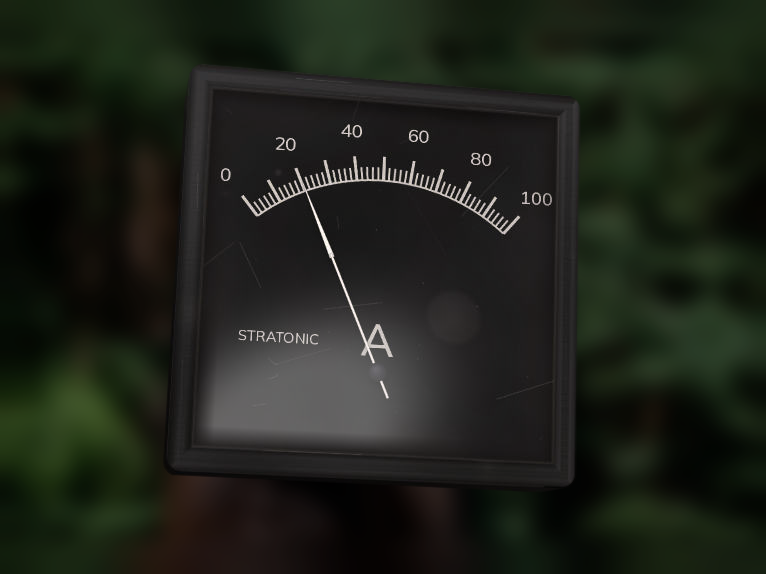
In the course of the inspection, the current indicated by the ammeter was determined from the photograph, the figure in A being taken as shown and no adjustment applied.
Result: 20 A
